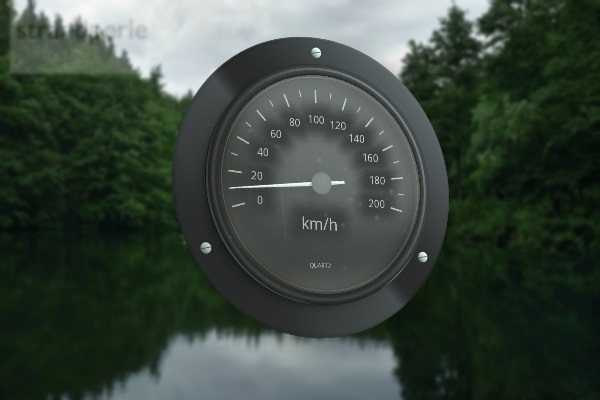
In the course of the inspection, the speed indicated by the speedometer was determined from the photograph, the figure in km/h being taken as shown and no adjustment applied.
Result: 10 km/h
